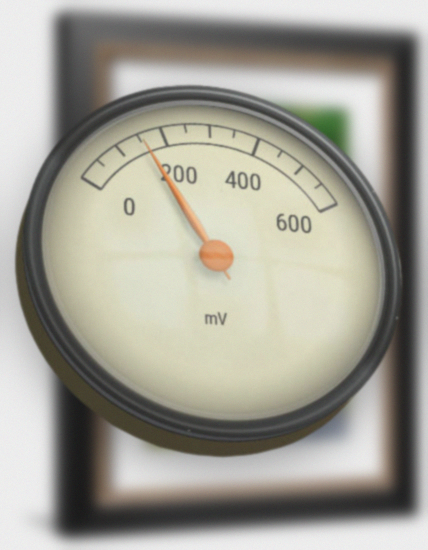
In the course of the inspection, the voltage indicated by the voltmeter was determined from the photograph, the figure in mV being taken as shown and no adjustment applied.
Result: 150 mV
